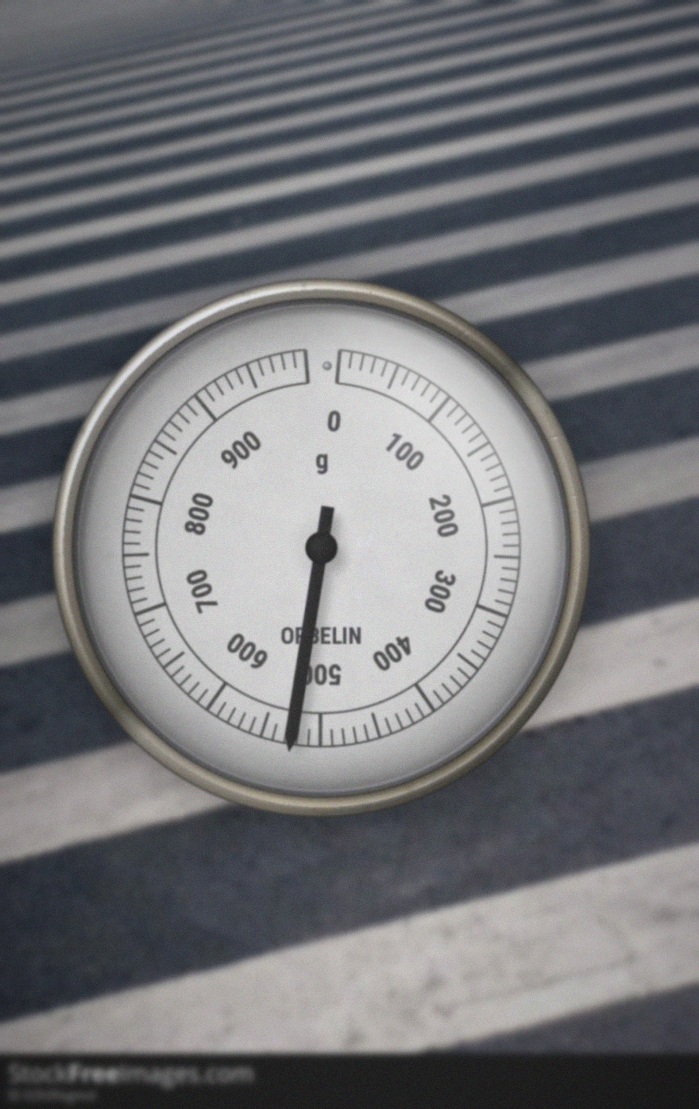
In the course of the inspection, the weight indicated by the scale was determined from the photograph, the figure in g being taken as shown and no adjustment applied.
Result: 525 g
